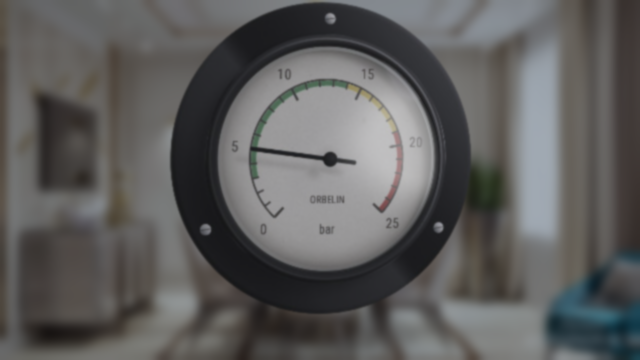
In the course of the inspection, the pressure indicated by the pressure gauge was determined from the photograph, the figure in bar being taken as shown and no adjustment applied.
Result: 5 bar
